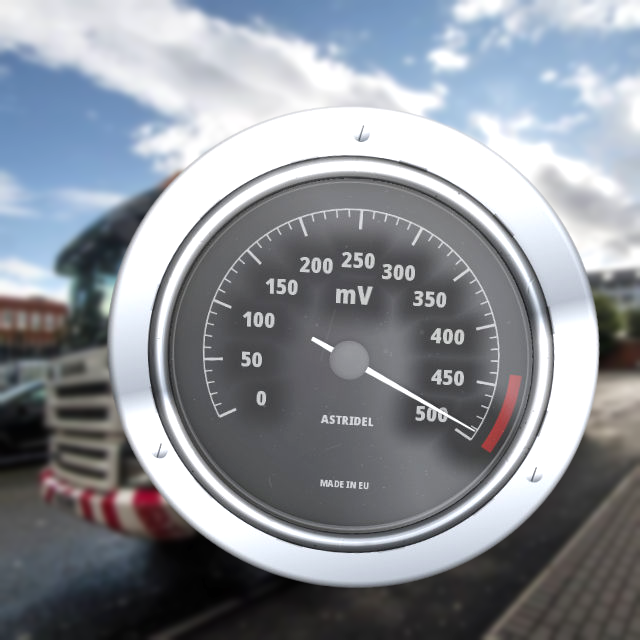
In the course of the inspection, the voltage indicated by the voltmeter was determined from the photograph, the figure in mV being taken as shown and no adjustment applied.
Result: 490 mV
